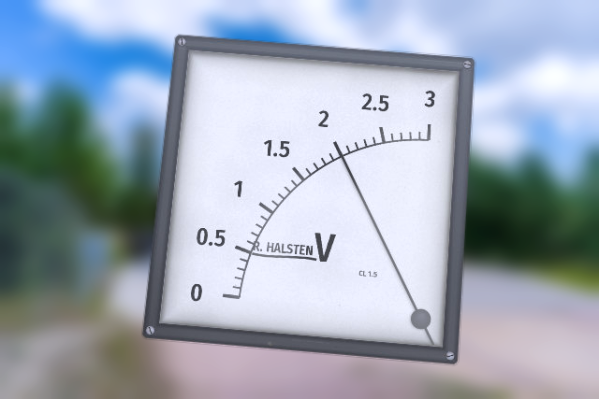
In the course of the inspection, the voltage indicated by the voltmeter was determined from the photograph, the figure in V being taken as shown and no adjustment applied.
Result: 2 V
